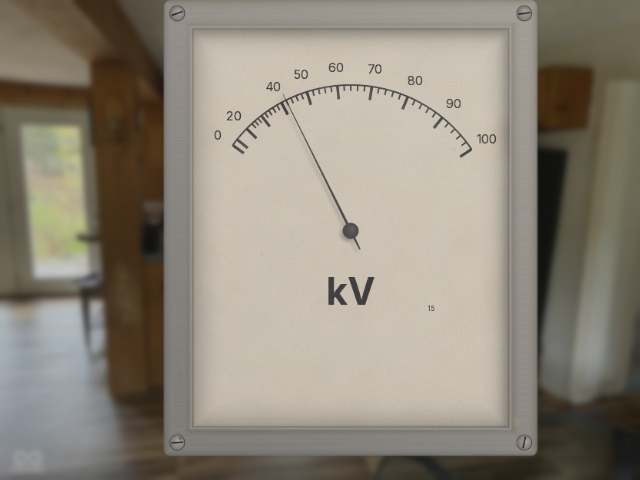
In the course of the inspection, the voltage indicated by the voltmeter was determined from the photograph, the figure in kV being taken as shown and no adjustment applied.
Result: 42 kV
